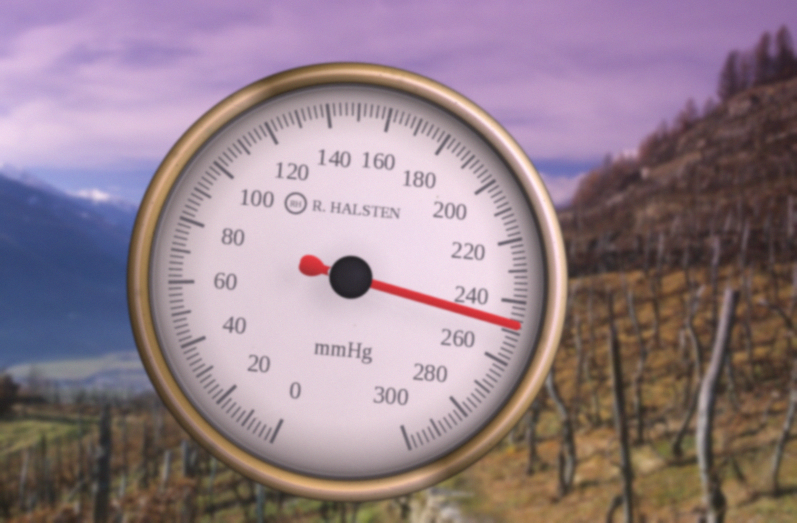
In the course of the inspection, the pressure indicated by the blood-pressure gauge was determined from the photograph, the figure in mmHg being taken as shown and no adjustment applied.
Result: 248 mmHg
